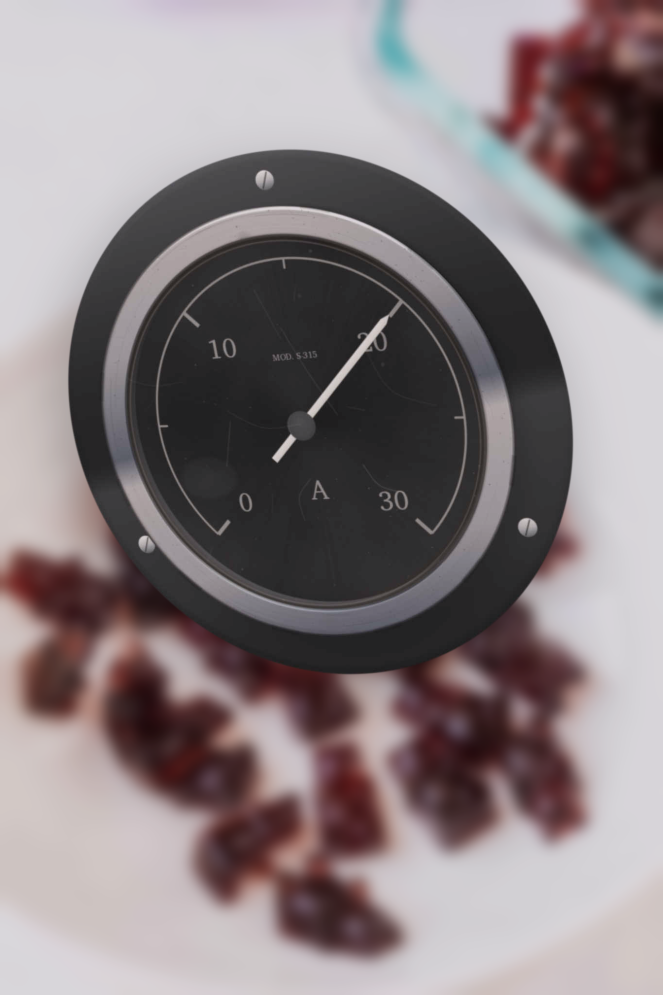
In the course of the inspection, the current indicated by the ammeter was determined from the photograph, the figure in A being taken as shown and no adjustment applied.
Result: 20 A
